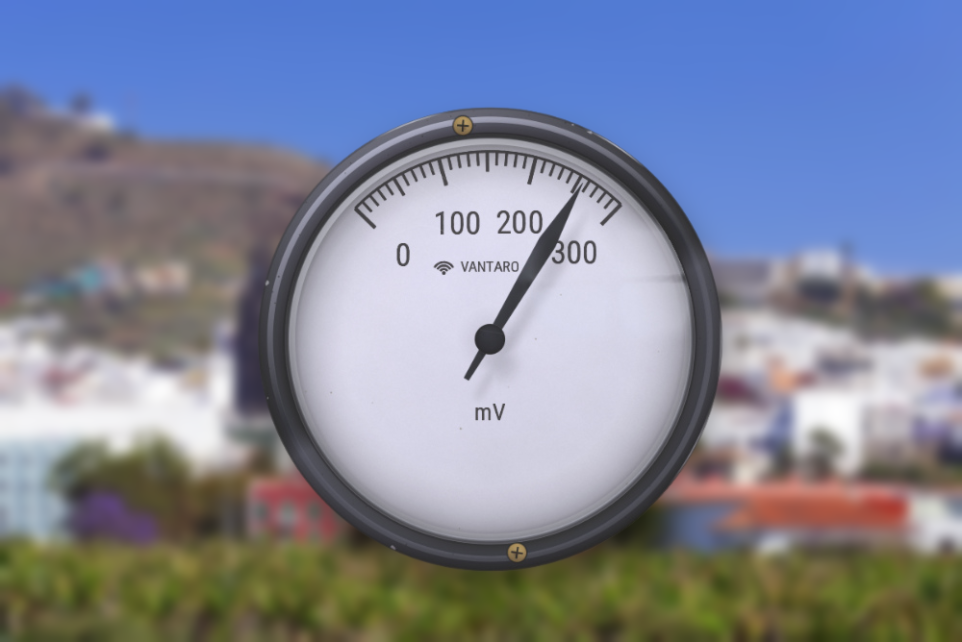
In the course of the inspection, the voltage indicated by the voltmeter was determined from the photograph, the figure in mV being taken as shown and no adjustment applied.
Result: 255 mV
